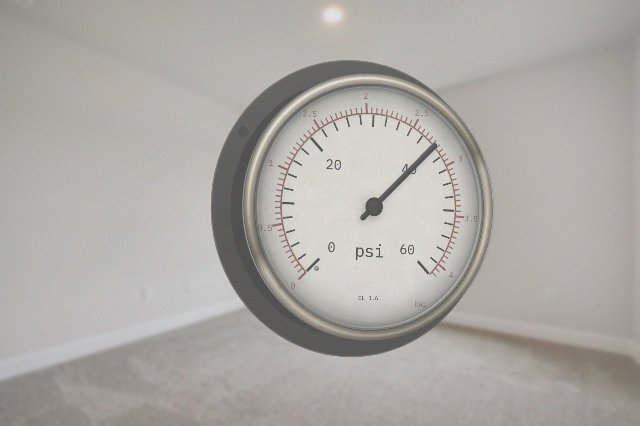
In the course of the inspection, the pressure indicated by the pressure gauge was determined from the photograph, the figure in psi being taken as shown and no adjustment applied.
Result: 40 psi
